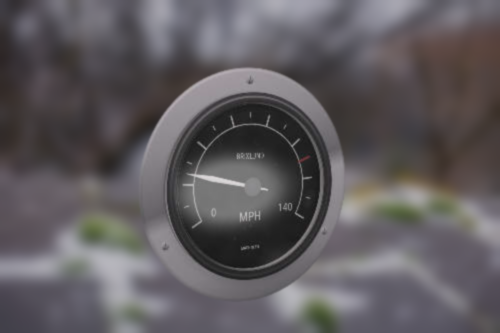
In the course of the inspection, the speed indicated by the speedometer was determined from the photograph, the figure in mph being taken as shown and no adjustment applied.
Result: 25 mph
